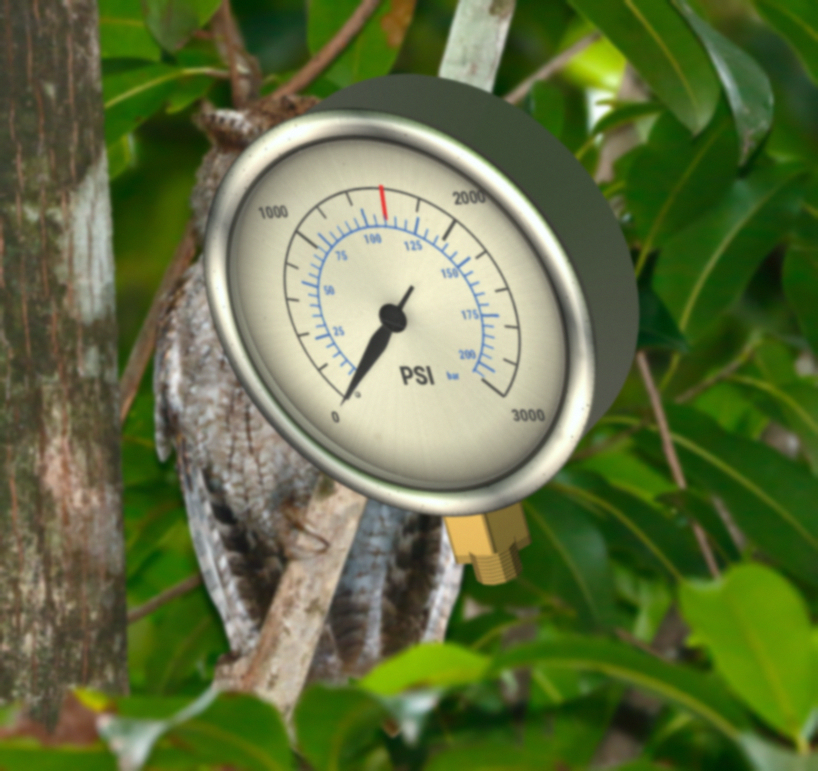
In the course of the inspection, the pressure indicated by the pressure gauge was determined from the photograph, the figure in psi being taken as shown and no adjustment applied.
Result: 0 psi
